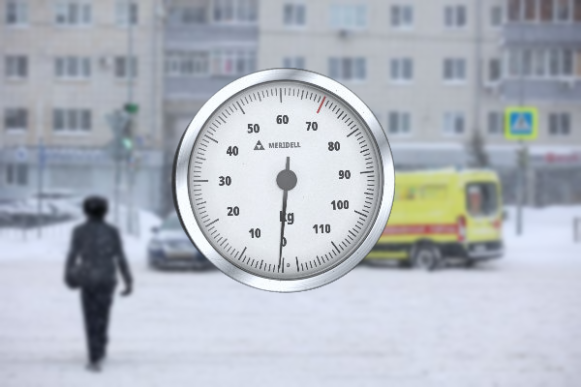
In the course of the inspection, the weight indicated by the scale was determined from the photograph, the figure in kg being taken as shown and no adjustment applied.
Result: 1 kg
